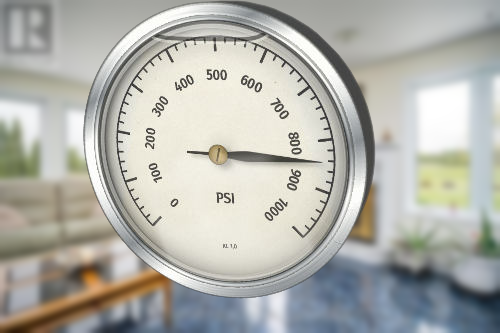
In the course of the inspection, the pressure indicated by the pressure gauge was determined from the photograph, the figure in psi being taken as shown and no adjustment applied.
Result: 840 psi
